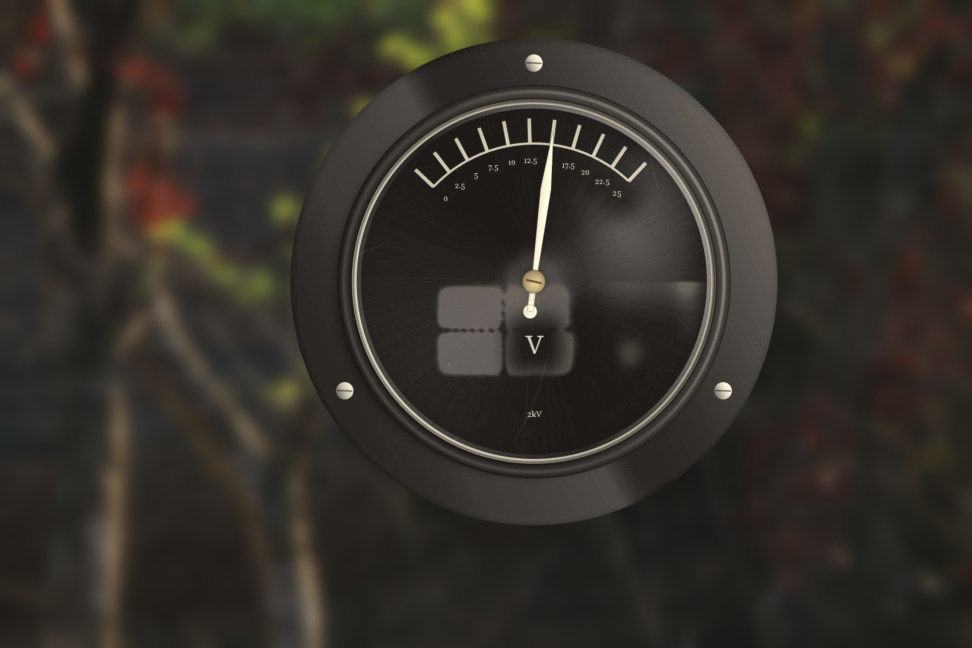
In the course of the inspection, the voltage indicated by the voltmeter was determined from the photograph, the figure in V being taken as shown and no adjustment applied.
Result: 15 V
